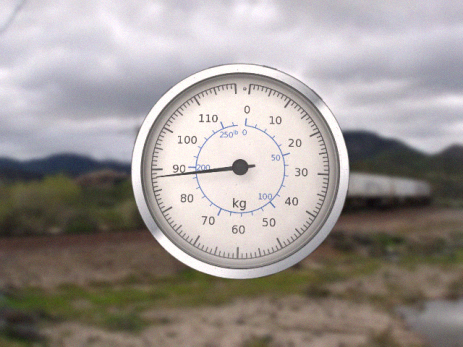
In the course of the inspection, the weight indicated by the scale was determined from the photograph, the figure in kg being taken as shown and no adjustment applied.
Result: 88 kg
